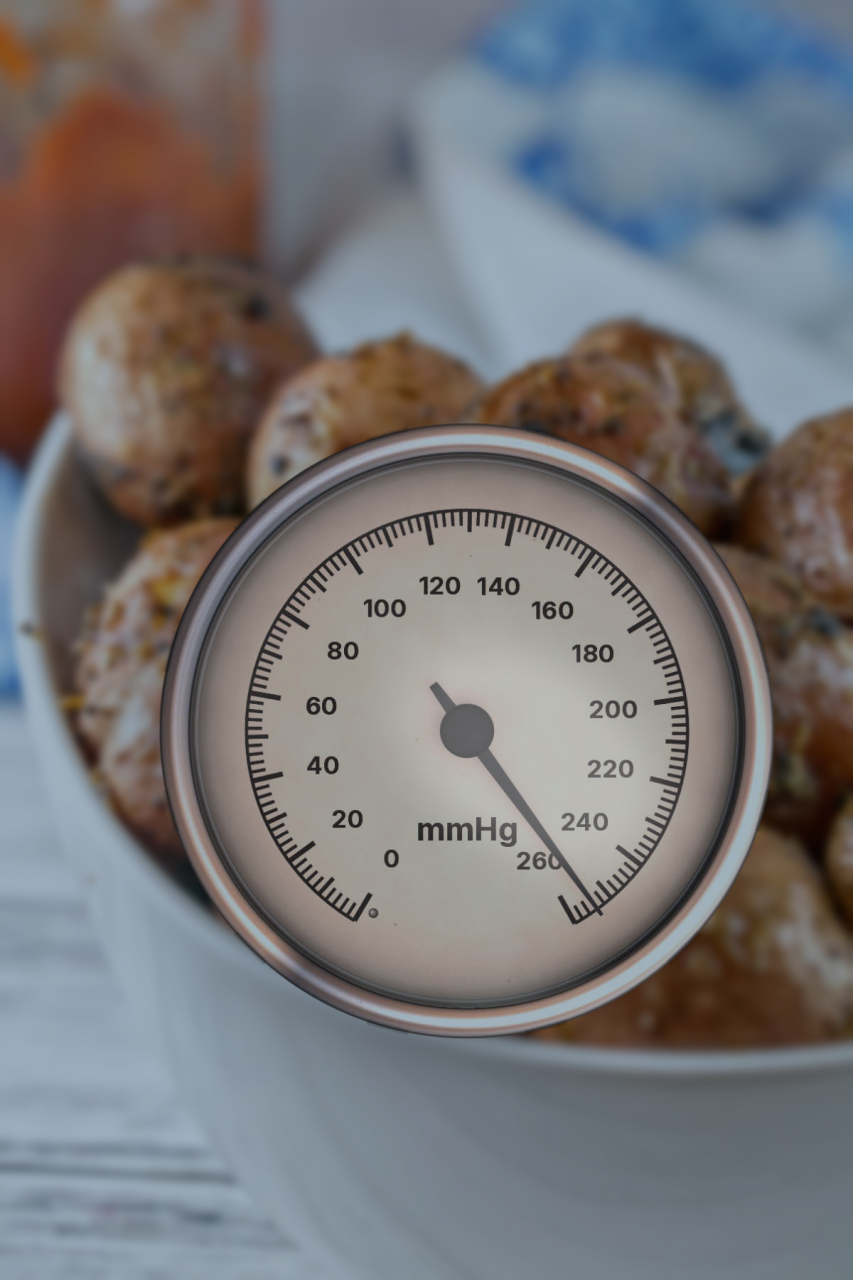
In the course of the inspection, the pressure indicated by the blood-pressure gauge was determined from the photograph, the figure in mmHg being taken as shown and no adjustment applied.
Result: 254 mmHg
